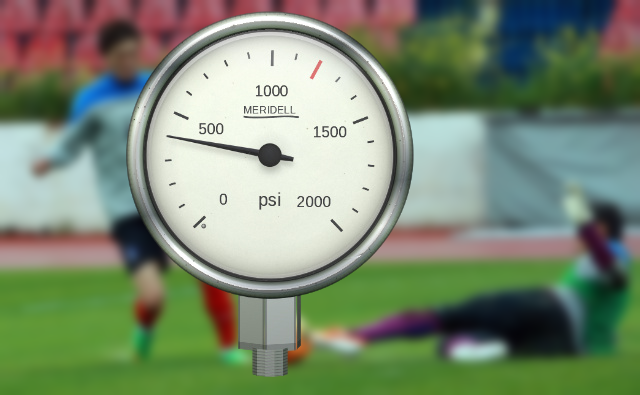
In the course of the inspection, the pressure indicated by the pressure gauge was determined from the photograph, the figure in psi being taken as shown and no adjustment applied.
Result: 400 psi
